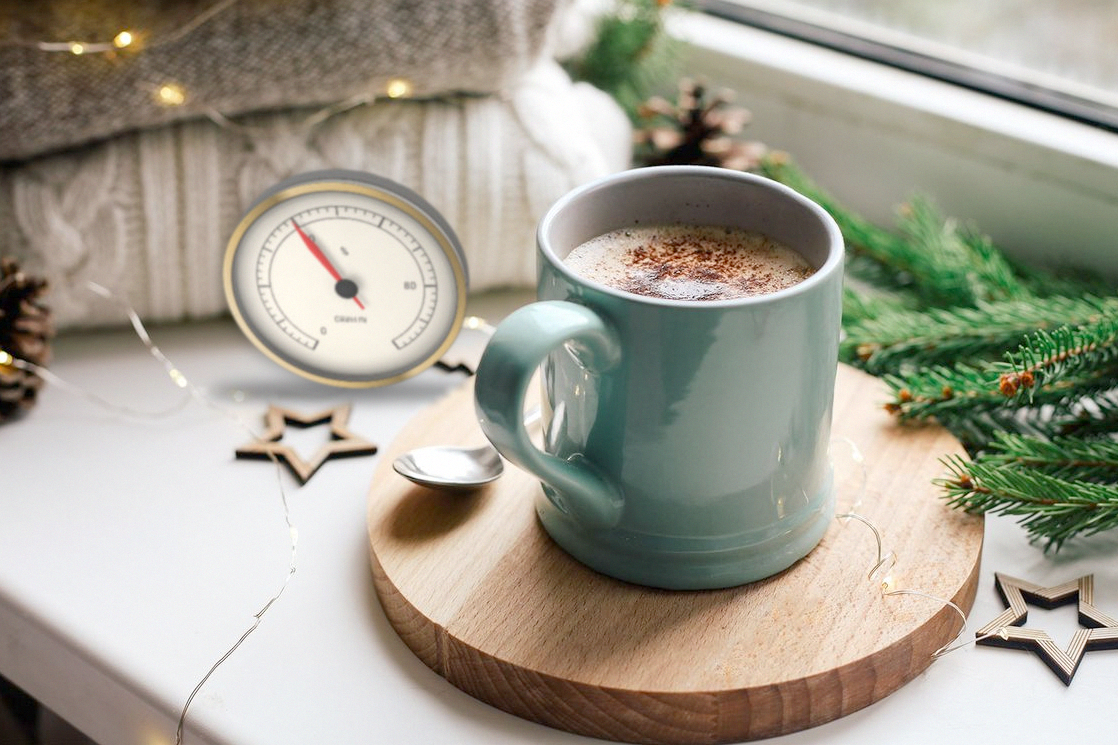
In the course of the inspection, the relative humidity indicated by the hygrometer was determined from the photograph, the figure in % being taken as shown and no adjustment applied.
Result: 40 %
